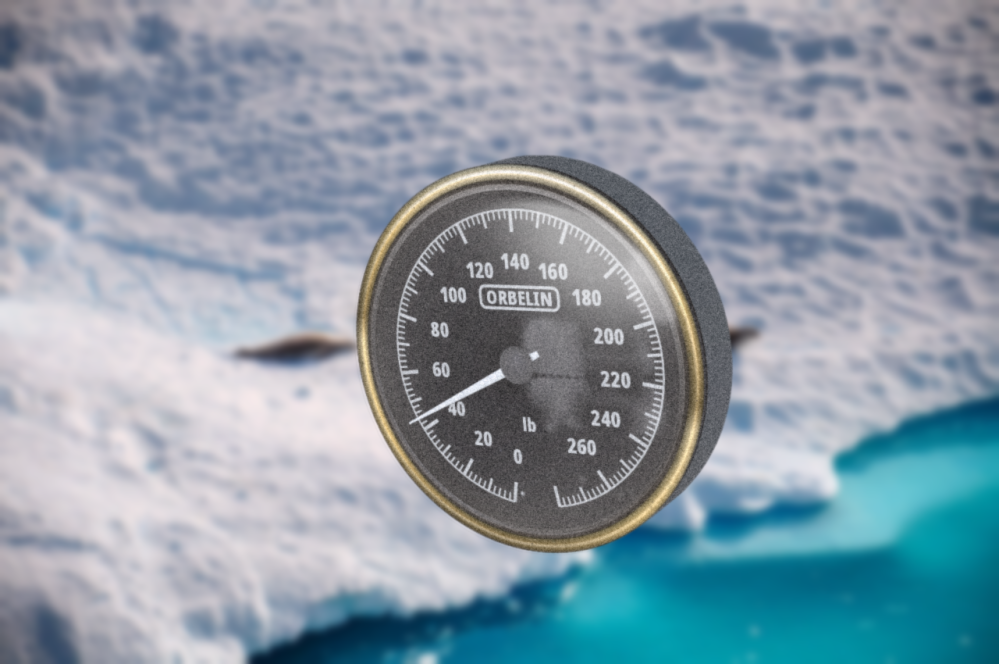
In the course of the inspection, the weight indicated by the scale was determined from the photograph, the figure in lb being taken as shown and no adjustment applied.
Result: 44 lb
